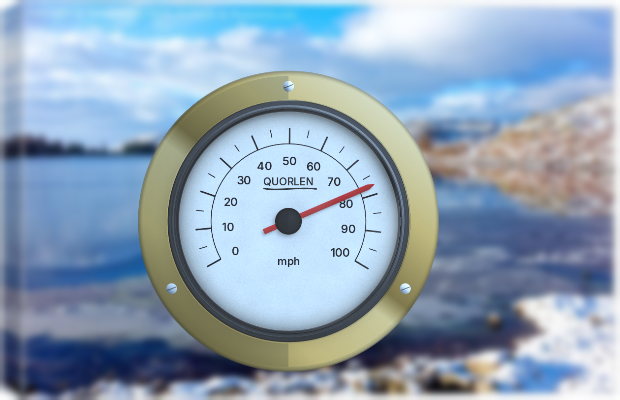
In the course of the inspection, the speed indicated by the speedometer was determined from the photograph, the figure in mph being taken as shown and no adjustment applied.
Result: 77.5 mph
